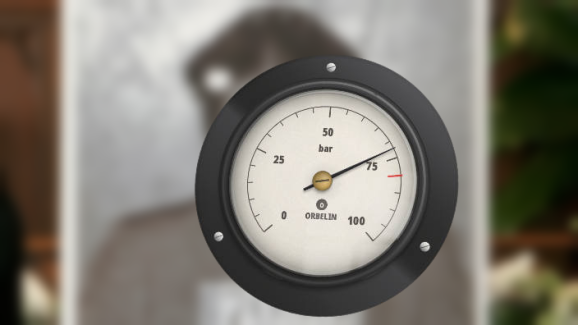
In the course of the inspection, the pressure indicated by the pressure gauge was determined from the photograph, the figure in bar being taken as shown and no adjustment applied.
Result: 72.5 bar
